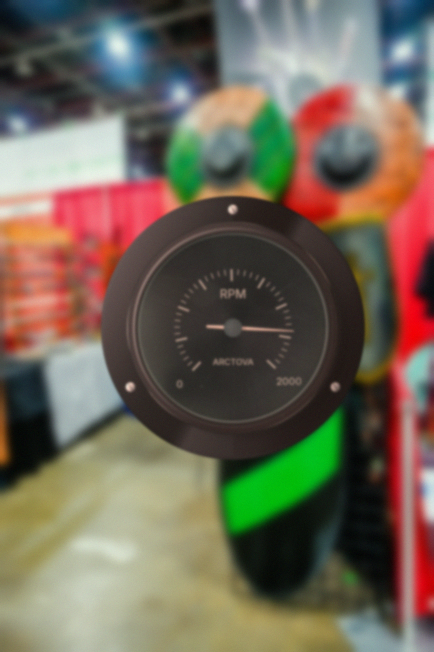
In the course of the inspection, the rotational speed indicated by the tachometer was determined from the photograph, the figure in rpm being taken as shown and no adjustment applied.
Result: 1700 rpm
